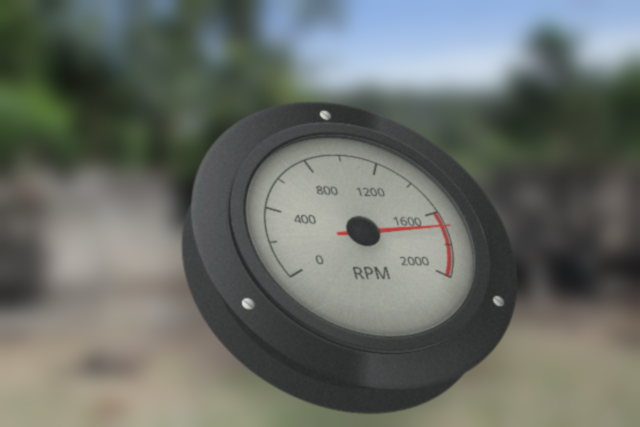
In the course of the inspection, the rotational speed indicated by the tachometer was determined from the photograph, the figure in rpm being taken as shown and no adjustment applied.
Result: 1700 rpm
